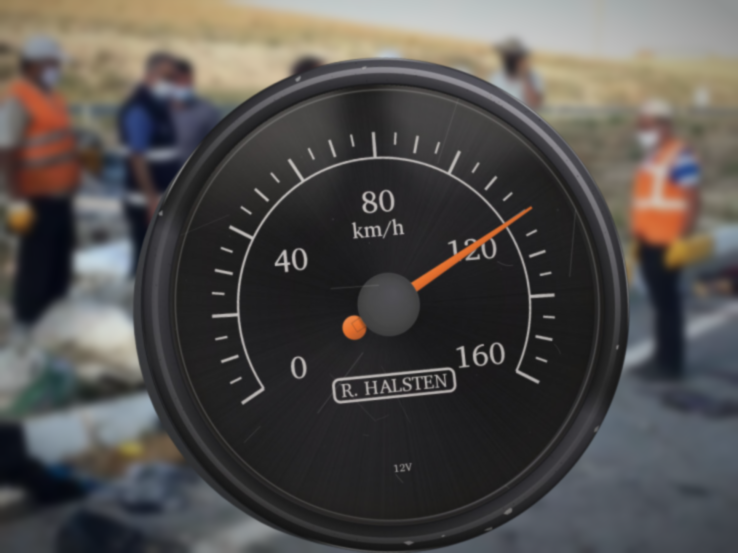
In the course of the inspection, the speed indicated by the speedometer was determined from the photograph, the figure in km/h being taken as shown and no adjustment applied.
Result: 120 km/h
